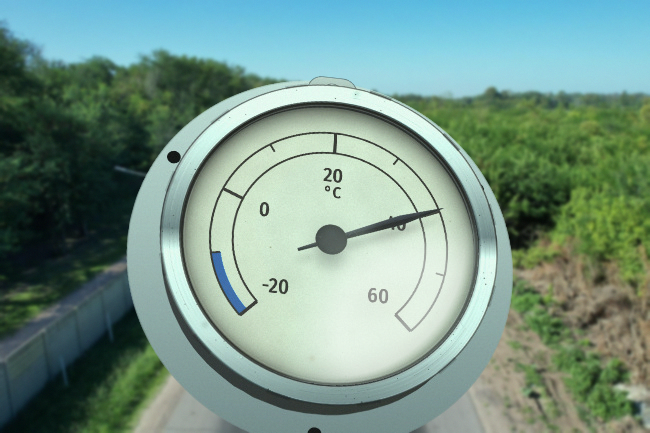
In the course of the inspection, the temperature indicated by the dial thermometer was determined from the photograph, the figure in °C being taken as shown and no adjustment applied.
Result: 40 °C
